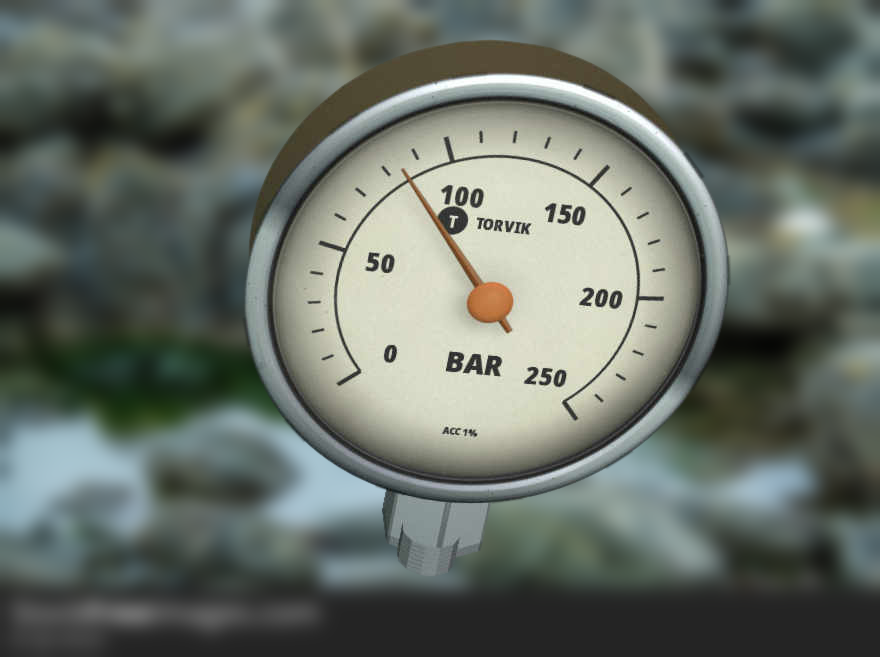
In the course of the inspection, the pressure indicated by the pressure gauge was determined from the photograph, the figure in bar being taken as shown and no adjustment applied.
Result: 85 bar
